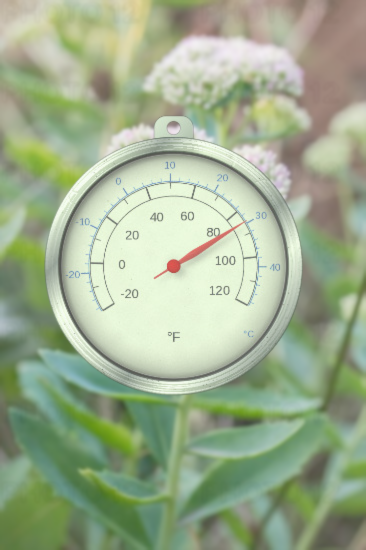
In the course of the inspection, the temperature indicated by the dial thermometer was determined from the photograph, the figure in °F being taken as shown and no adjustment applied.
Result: 85 °F
